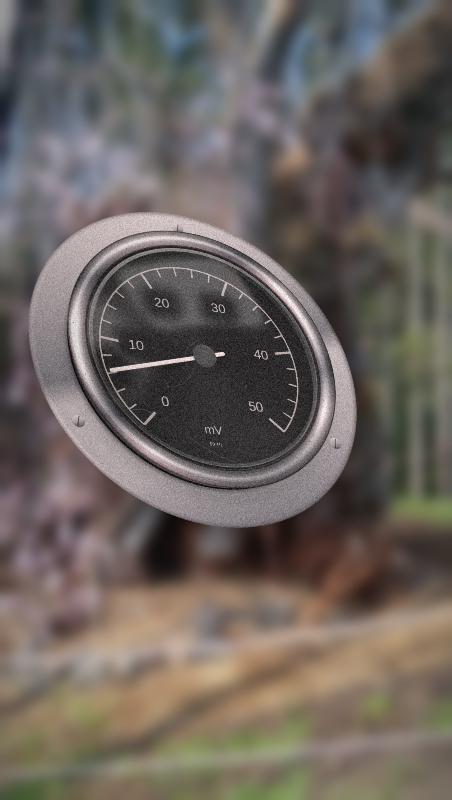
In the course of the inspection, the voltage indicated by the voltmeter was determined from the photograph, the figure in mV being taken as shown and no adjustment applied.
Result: 6 mV
